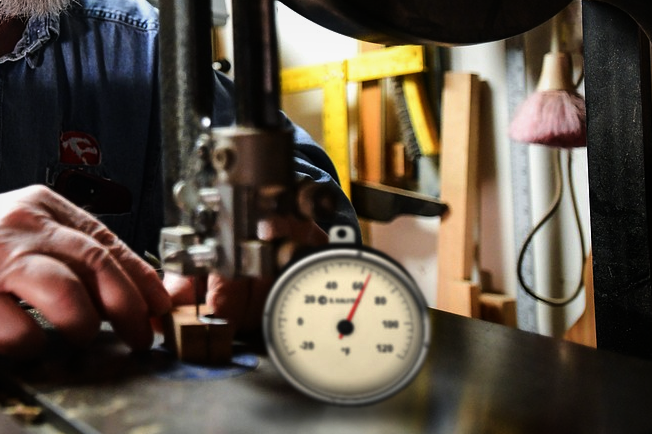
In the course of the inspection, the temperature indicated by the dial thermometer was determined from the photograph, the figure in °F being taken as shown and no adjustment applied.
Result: 64 °F
